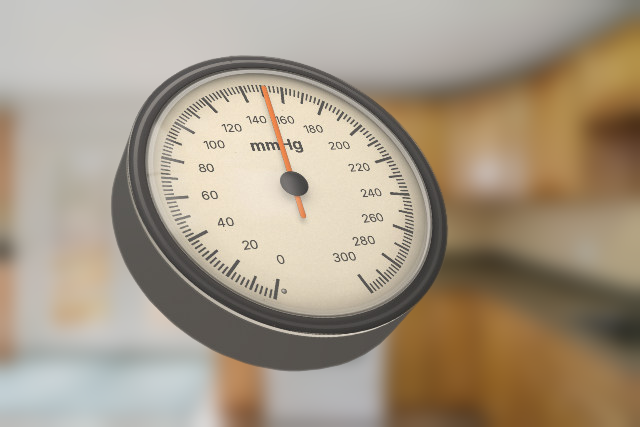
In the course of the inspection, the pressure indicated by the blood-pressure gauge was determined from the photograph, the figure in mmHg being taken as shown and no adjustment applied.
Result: 150 mmHg
